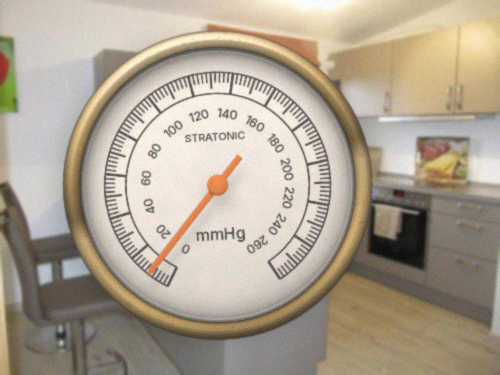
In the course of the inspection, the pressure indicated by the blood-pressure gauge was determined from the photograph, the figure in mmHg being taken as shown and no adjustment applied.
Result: 10 mmHg
